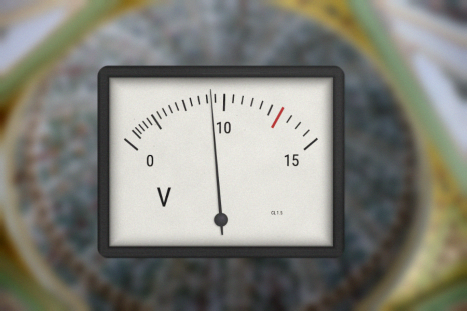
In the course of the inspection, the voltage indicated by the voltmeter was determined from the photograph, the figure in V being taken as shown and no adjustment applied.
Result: 9.25 V
